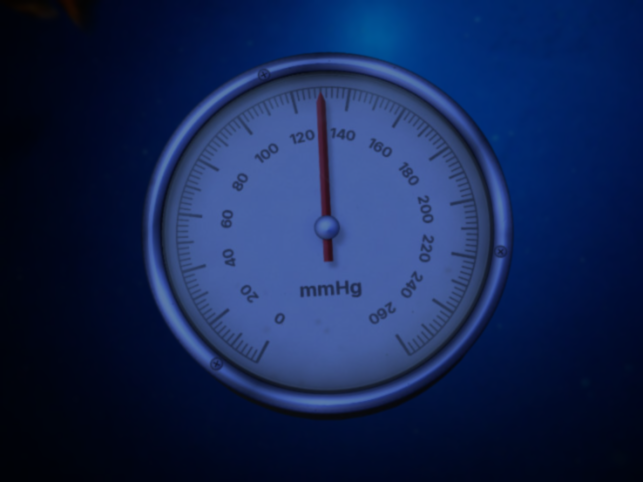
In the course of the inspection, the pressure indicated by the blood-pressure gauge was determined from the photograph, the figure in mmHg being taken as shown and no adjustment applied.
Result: 130 mmHg
